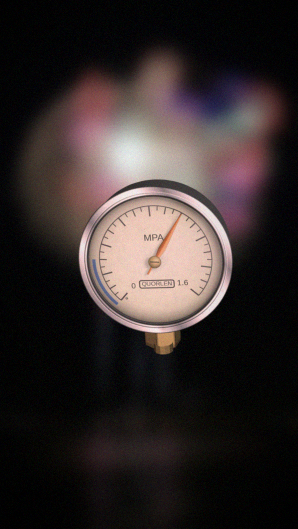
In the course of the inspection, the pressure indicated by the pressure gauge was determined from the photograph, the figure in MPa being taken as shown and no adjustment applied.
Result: 1 MPa
